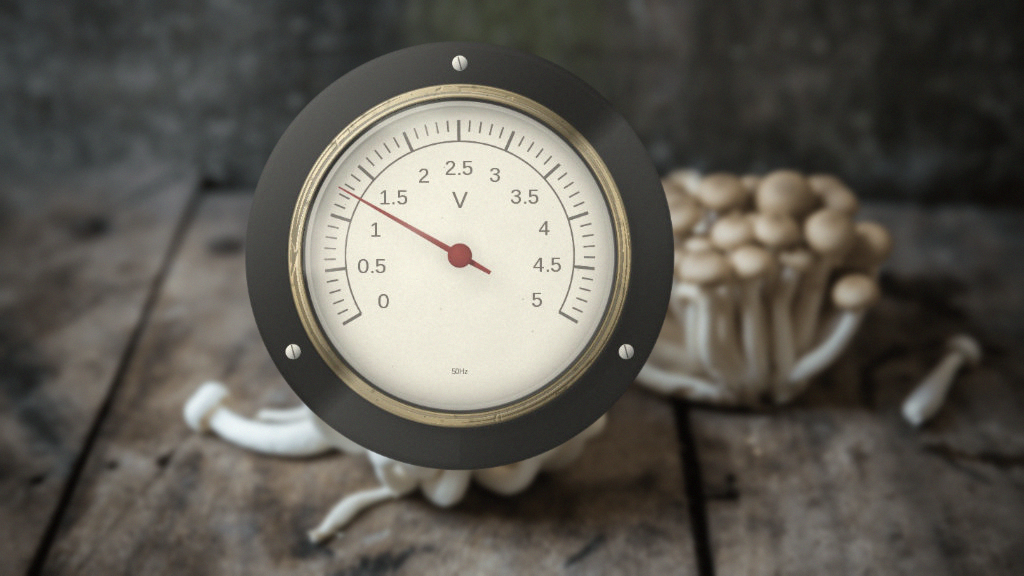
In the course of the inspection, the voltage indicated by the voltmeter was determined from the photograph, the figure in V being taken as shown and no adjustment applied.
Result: 1.25 V
